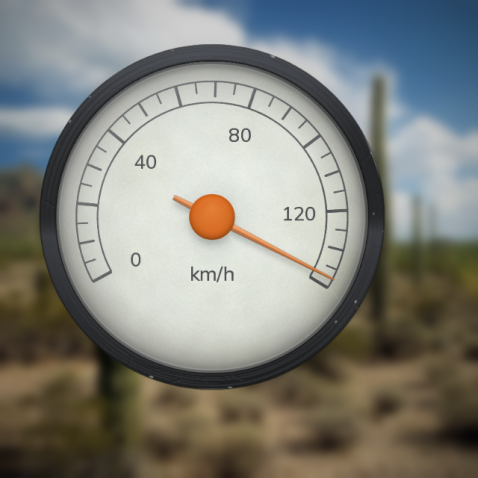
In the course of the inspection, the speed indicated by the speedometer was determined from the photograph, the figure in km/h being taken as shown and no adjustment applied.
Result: 137.5 km/h
